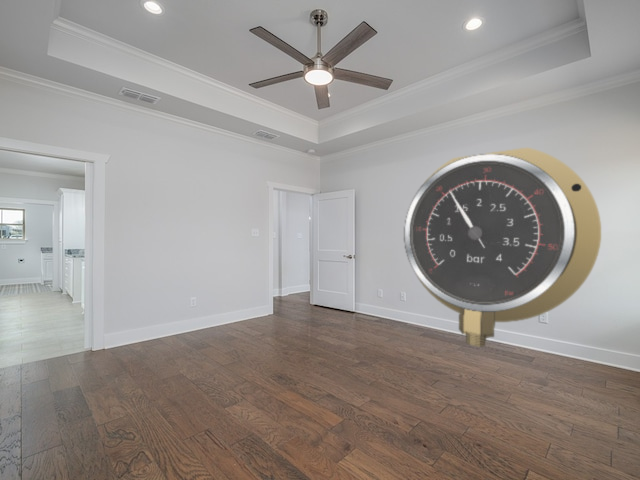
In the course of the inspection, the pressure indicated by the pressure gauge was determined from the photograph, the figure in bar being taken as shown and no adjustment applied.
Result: 1.5 bar
